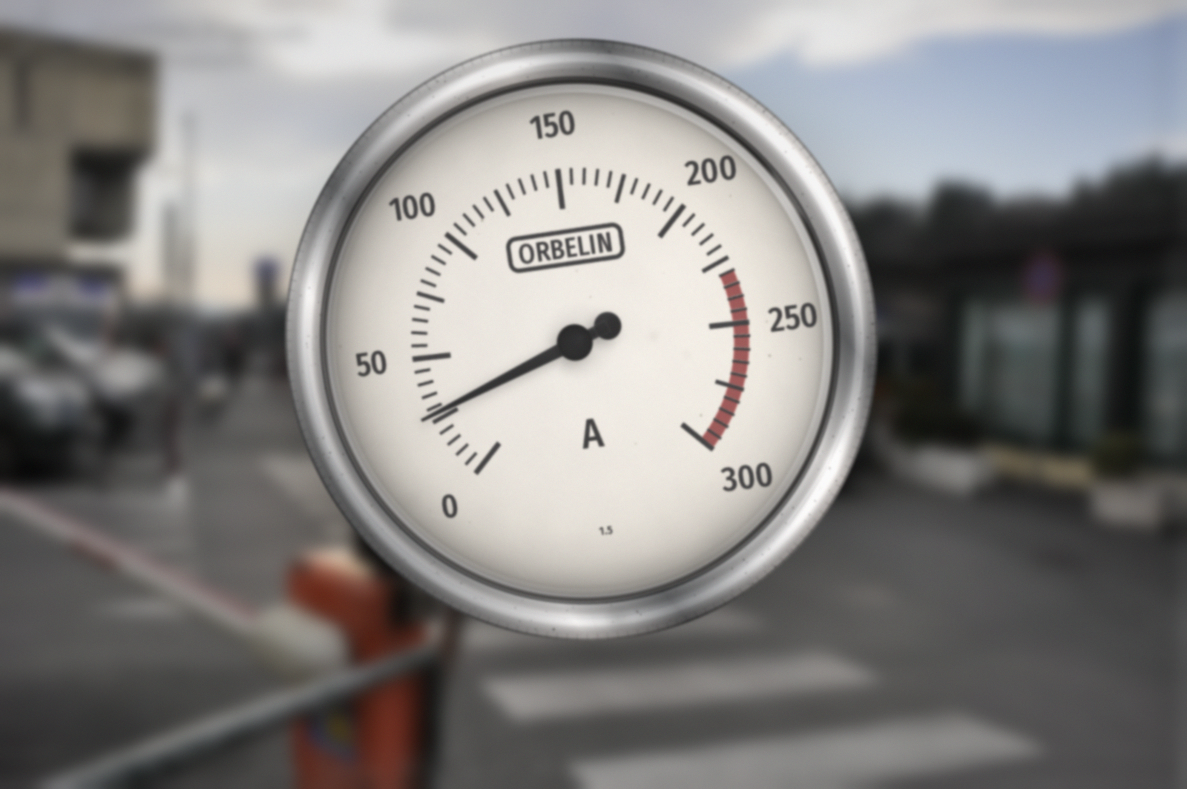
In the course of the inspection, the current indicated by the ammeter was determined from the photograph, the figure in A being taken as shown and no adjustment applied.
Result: 27.5 A
